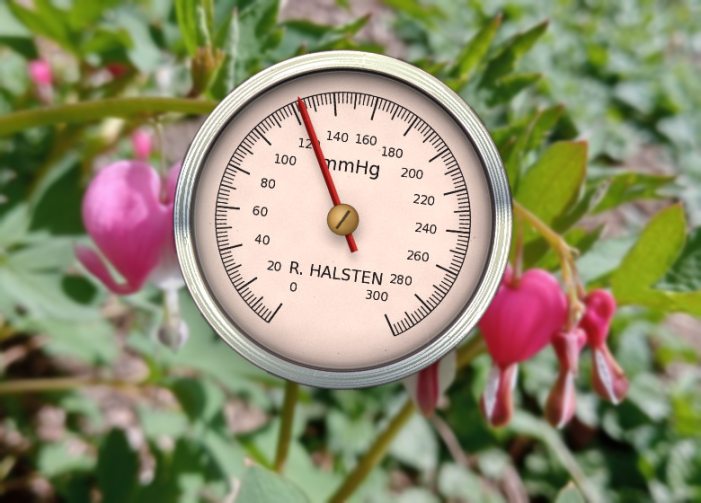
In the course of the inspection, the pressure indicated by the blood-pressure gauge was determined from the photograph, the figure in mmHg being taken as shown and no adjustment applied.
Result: 124 mmHg
